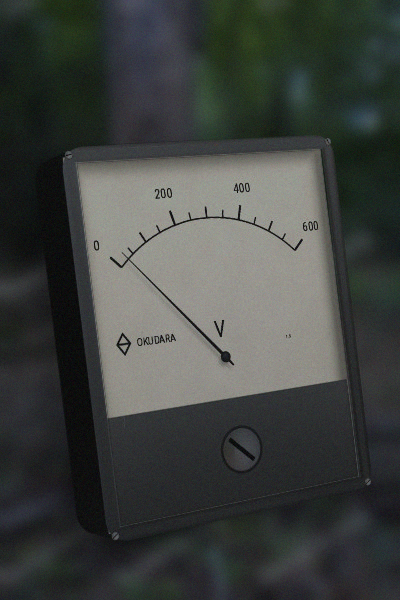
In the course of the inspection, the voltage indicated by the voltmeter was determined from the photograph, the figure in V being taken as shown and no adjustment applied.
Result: 25 V
